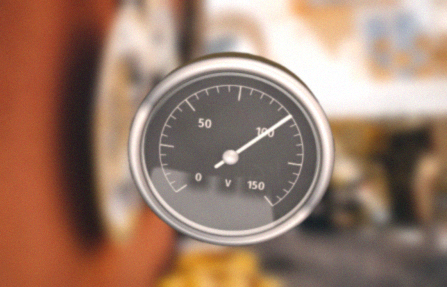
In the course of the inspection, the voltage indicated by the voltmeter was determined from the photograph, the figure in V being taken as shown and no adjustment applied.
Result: 100 V
